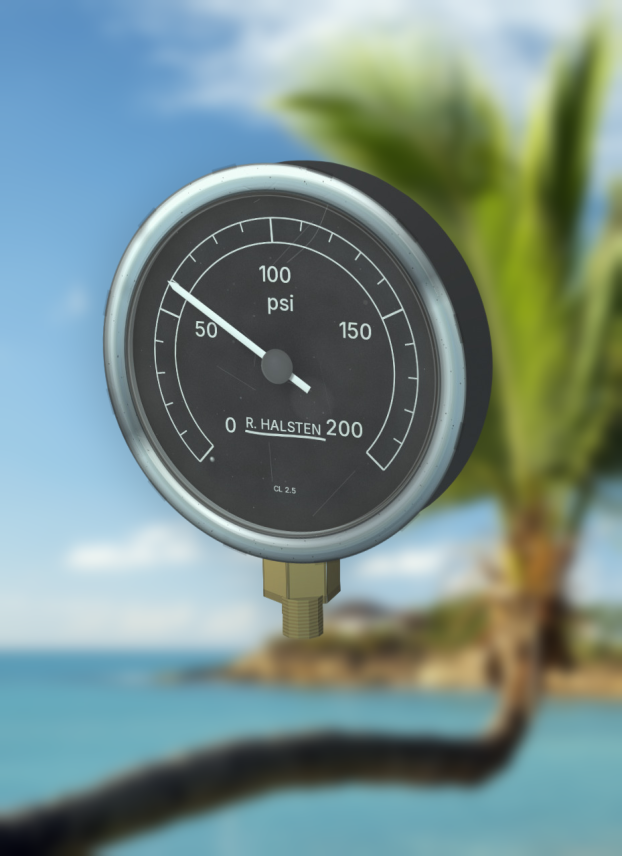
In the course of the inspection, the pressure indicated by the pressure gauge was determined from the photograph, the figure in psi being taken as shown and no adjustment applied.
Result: 60 psi
